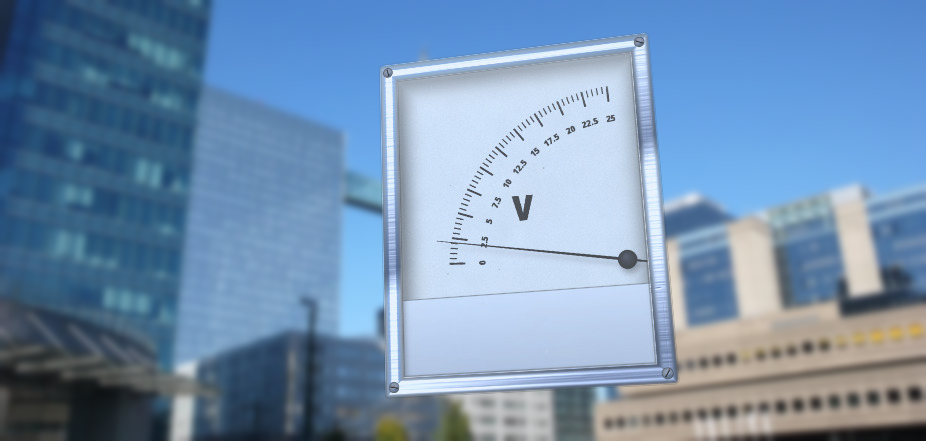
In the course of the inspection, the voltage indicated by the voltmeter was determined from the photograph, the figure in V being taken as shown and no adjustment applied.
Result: 2 V
